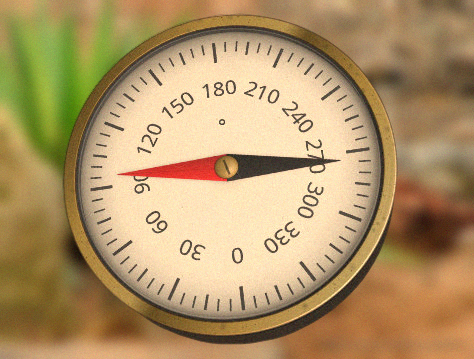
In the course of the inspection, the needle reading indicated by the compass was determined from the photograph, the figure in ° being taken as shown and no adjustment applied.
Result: 95 °
